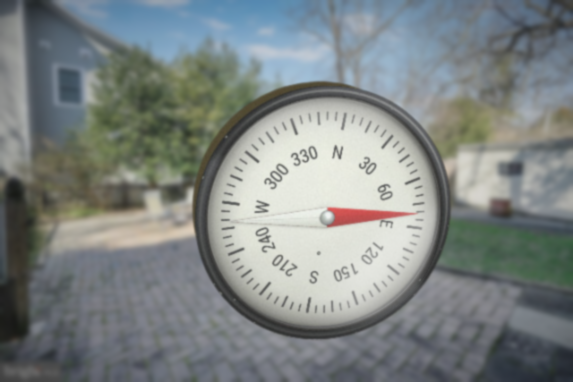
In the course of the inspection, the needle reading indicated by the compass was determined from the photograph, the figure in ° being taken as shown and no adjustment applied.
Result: 80 °
